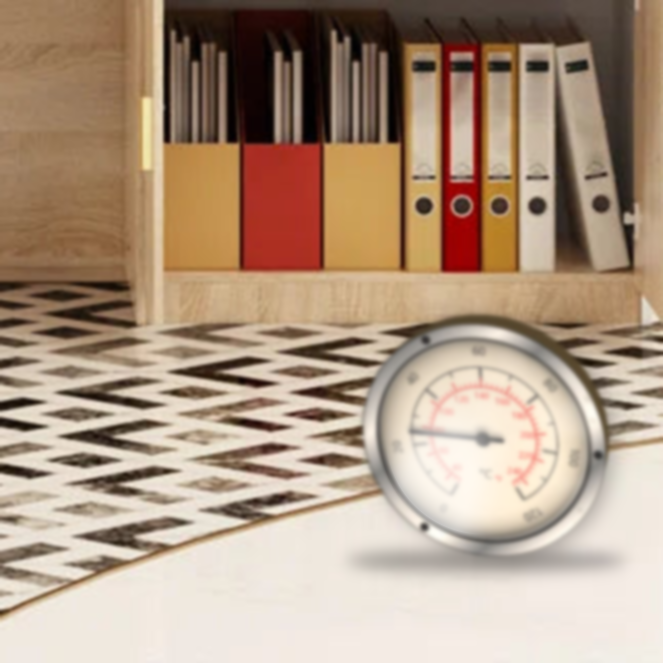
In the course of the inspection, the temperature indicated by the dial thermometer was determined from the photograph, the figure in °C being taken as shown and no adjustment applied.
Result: 25 °C
